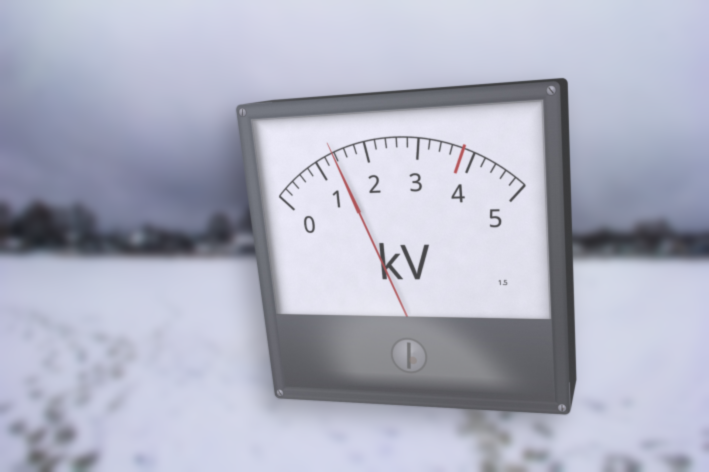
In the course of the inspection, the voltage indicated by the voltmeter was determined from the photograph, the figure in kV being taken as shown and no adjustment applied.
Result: 1.4 kV
